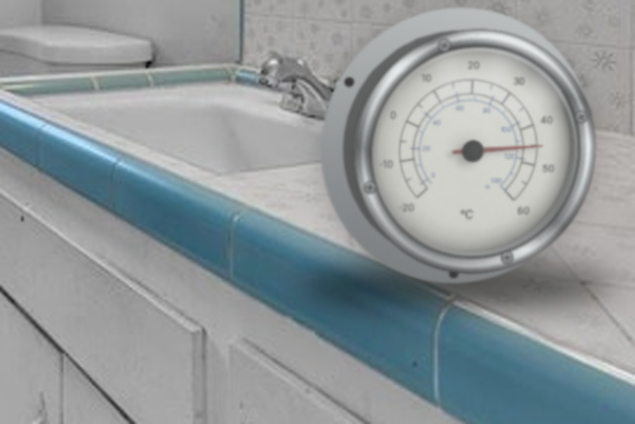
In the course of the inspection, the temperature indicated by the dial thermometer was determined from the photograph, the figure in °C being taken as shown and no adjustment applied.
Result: 45 °C
